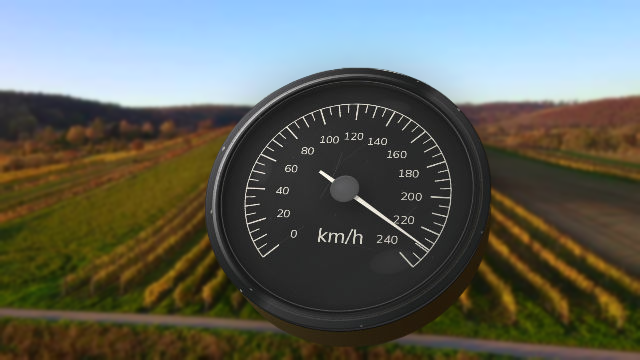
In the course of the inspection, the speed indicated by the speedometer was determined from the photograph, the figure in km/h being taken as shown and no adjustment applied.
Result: 230 km/h
